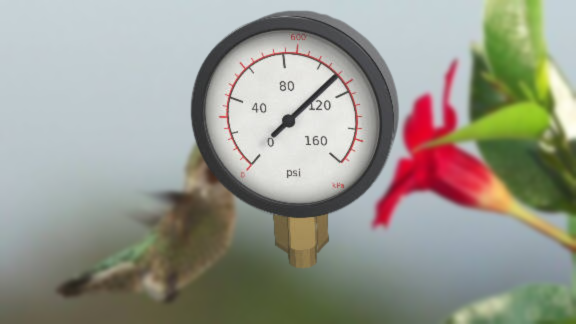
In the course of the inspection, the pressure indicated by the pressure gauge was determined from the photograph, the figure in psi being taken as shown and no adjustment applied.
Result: 110 psi
